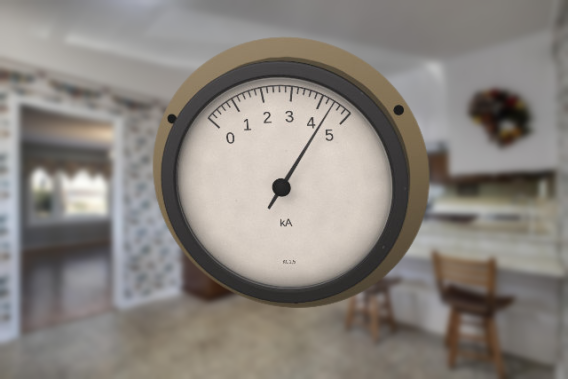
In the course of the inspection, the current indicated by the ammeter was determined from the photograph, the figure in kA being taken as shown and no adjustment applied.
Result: 4.4 kA
